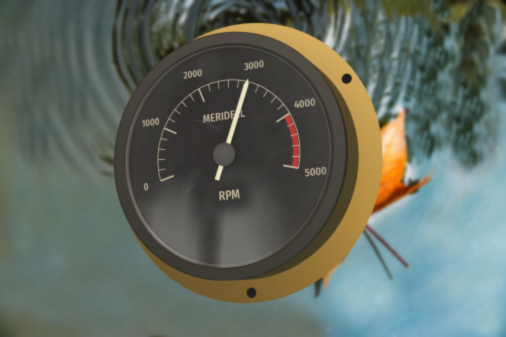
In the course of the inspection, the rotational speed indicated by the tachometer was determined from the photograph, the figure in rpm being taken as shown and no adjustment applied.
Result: 3000 rpm
